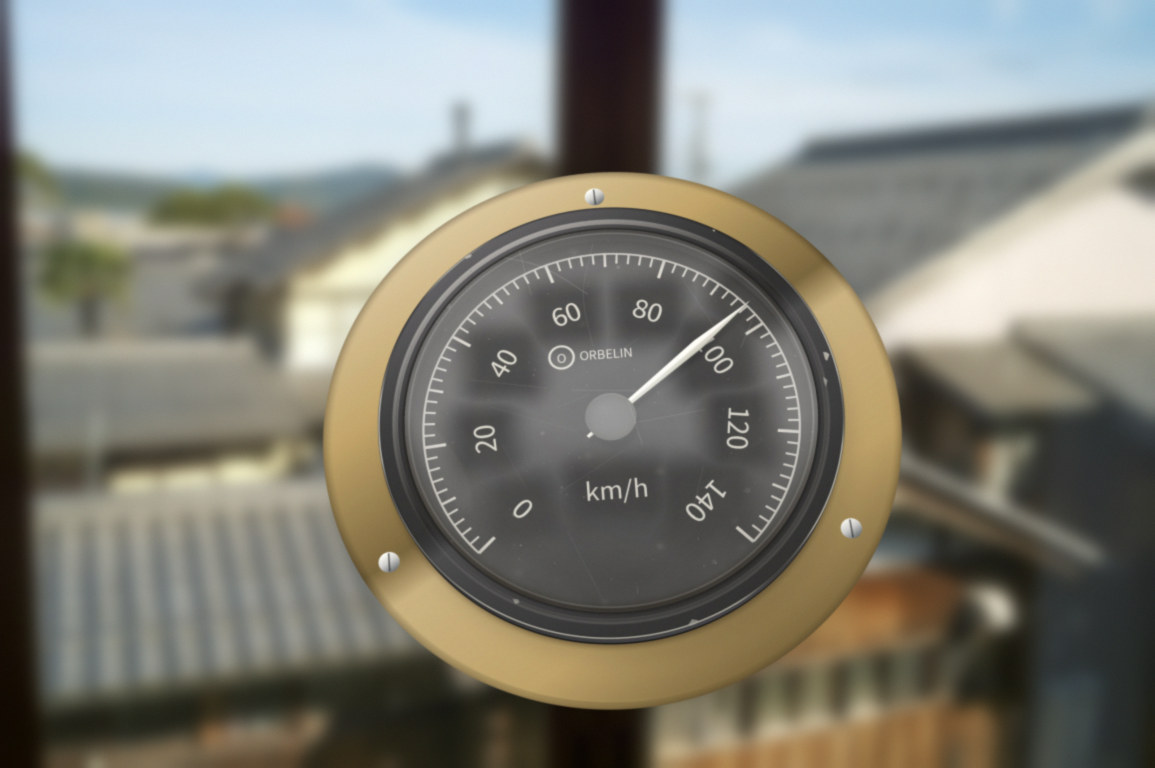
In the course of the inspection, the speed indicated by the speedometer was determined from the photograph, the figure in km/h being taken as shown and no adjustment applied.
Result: 96 km/h
